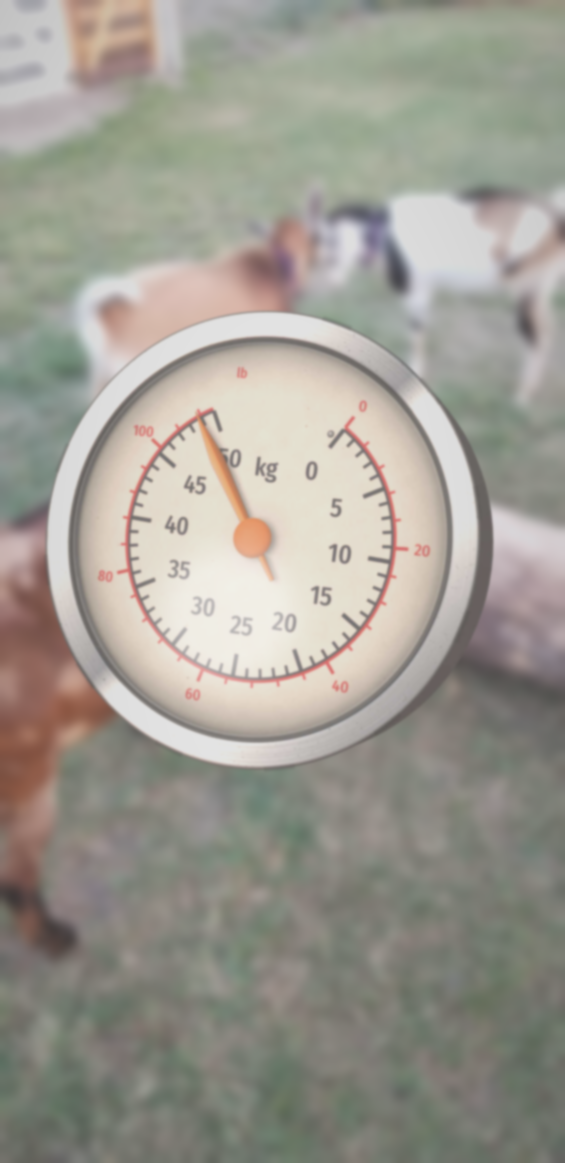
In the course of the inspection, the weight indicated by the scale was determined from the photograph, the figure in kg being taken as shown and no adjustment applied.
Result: 49 kg
